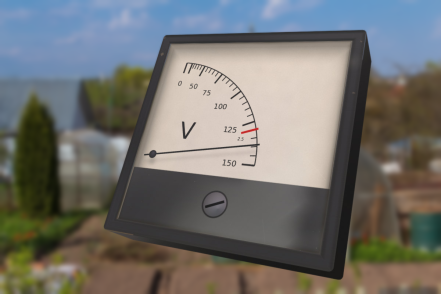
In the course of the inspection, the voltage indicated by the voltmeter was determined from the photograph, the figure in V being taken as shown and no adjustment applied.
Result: 140 V
